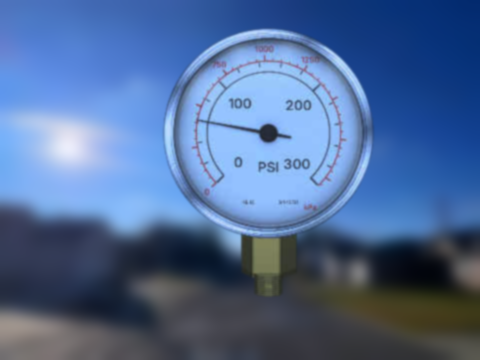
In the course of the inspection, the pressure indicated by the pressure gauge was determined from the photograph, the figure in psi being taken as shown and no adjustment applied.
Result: 60 psi
